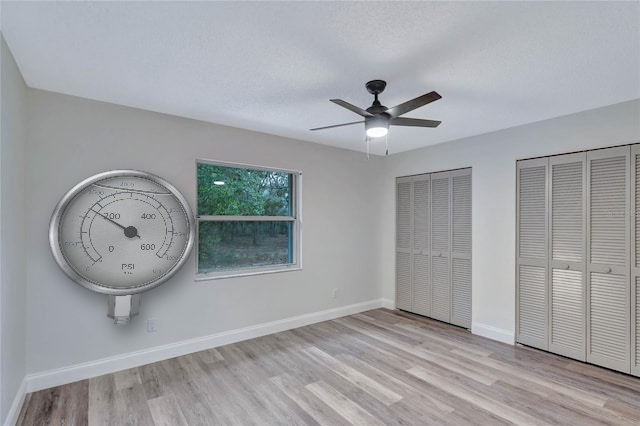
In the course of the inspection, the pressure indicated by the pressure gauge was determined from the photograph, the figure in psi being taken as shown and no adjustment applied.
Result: 175 psi
